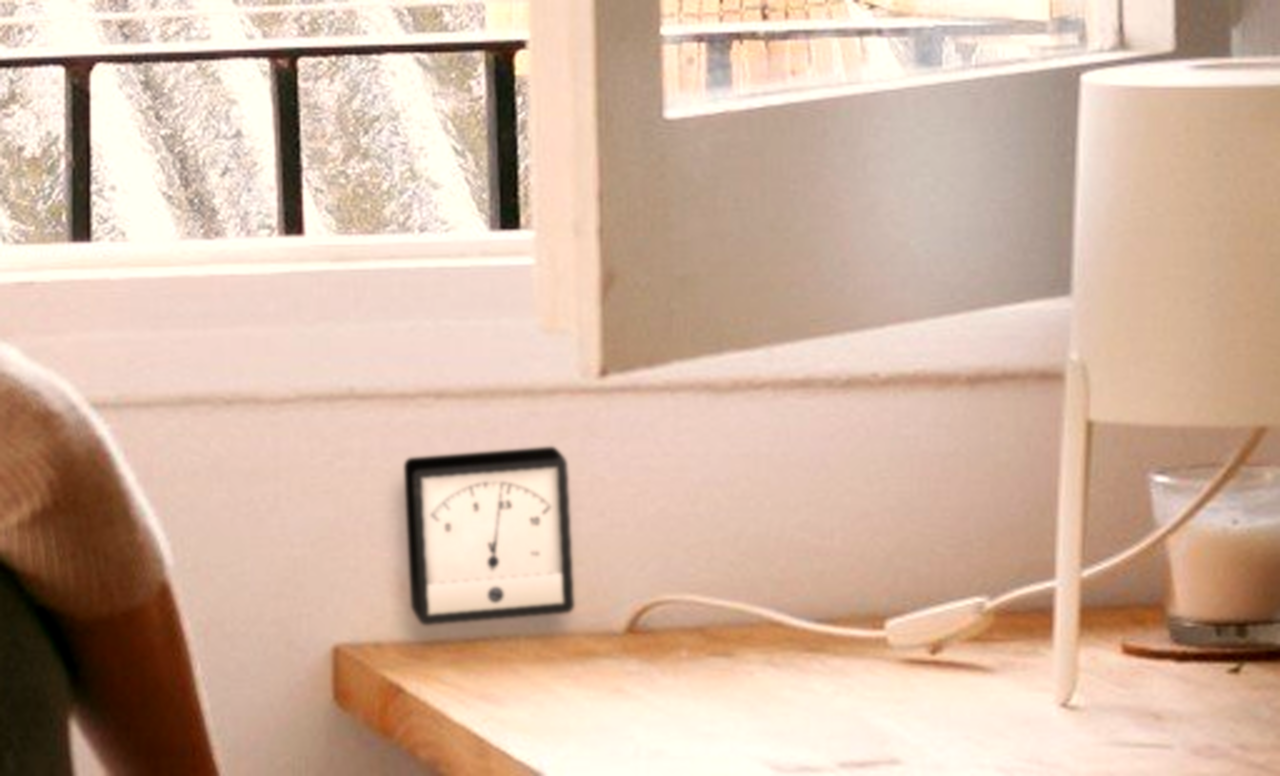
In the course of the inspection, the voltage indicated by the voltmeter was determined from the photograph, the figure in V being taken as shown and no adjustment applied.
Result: 7 V
